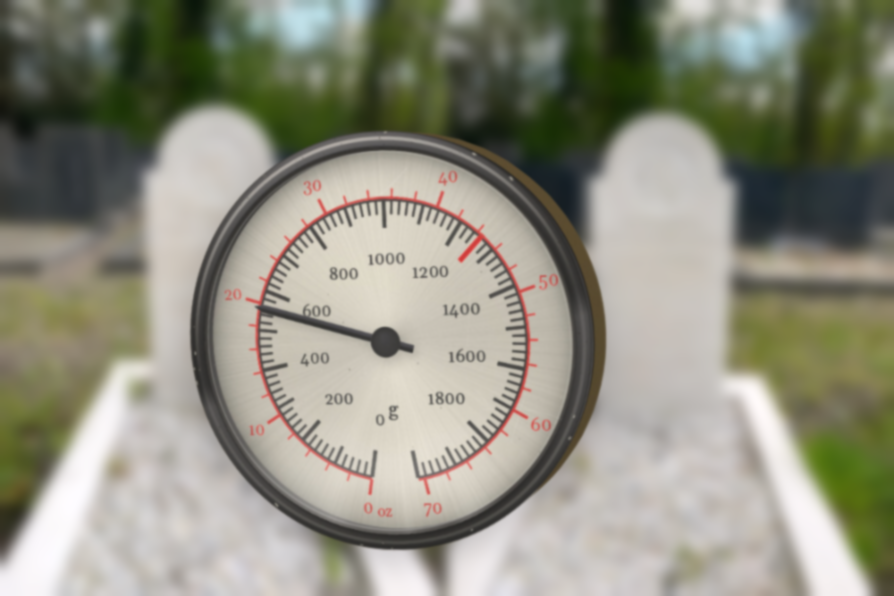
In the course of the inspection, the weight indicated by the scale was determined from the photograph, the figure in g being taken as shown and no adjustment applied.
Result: 560 g
